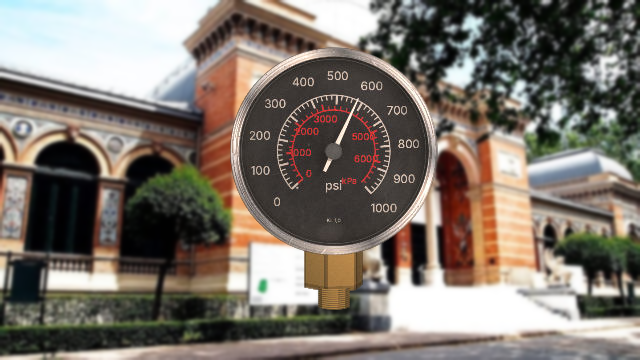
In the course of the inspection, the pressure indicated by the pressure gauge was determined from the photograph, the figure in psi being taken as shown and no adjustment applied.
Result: 580 psi
